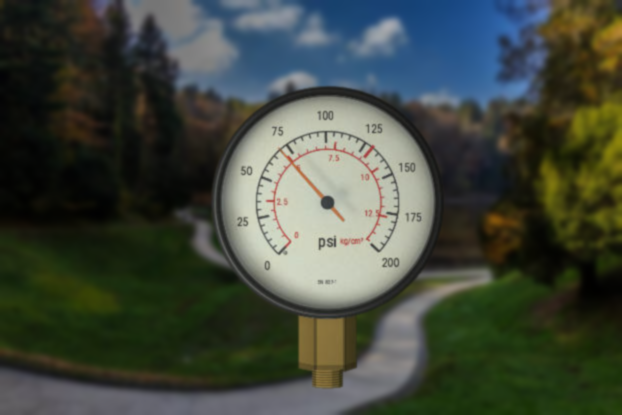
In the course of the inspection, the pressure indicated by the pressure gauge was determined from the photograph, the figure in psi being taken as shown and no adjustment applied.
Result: 70 psi
